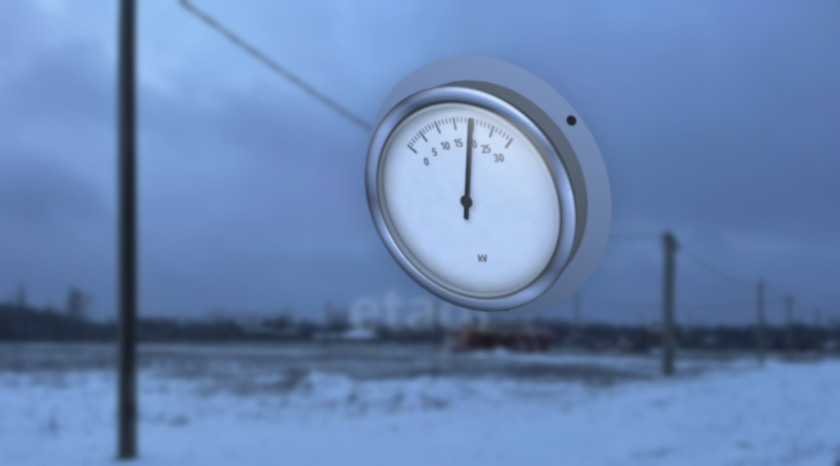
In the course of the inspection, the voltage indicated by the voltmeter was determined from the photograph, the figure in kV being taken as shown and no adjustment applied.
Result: 20 kV
